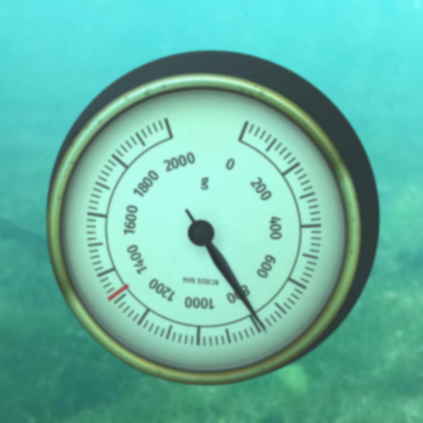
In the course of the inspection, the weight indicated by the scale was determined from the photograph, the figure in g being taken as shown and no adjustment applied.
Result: 780 g
